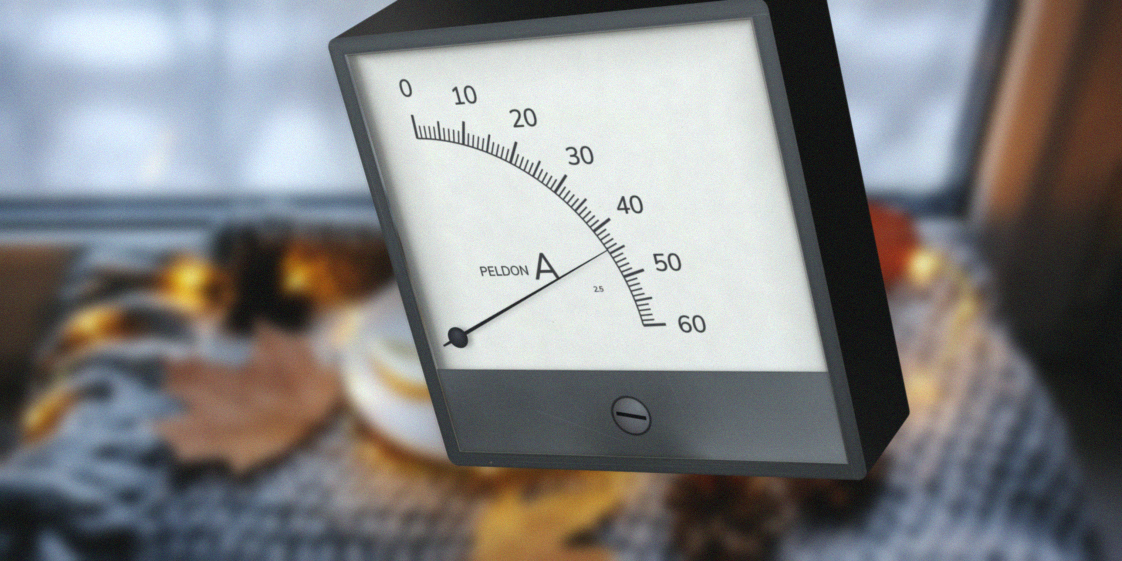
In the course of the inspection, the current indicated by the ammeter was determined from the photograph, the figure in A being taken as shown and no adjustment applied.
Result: 44 A
